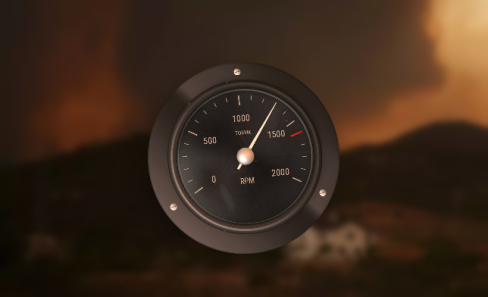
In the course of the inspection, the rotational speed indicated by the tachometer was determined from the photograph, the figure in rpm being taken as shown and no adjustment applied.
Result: 1300 rpm
